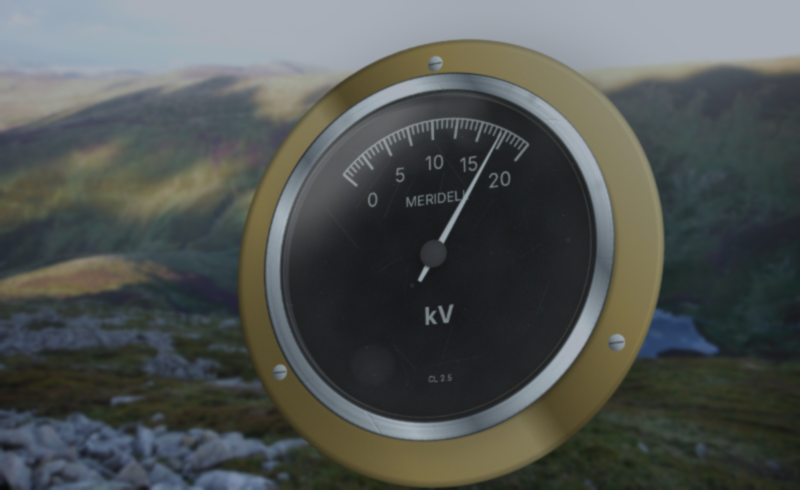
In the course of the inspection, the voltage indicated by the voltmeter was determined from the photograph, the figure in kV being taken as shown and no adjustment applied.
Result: 17.5 kV
